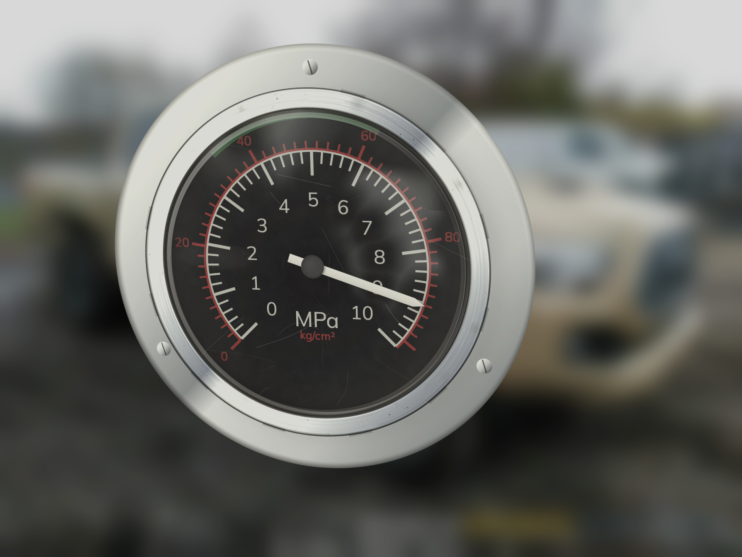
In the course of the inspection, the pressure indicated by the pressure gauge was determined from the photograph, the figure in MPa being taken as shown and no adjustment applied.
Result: 9 MPa
